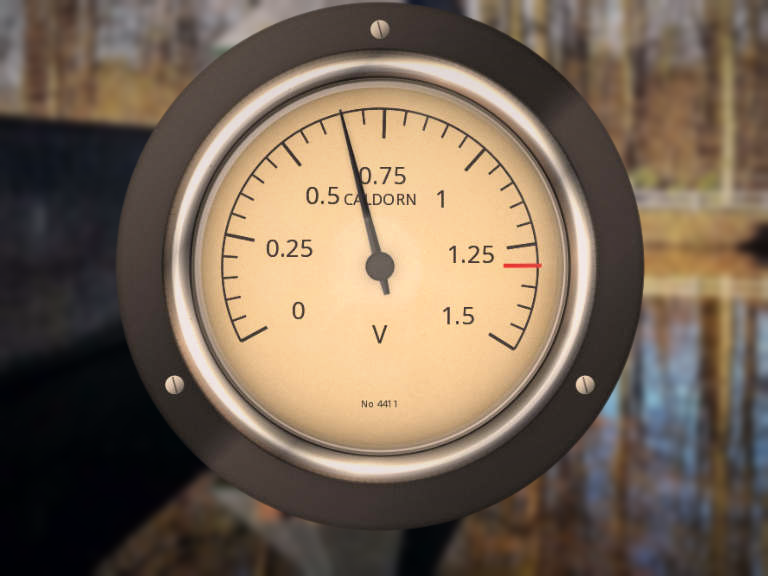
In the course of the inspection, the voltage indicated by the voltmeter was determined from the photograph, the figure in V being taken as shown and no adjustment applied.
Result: 0.65 V
